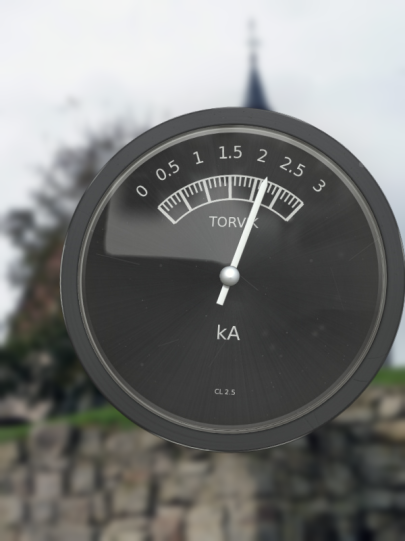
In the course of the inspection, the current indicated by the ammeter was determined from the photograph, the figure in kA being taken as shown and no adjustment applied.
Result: 2.2 kA
